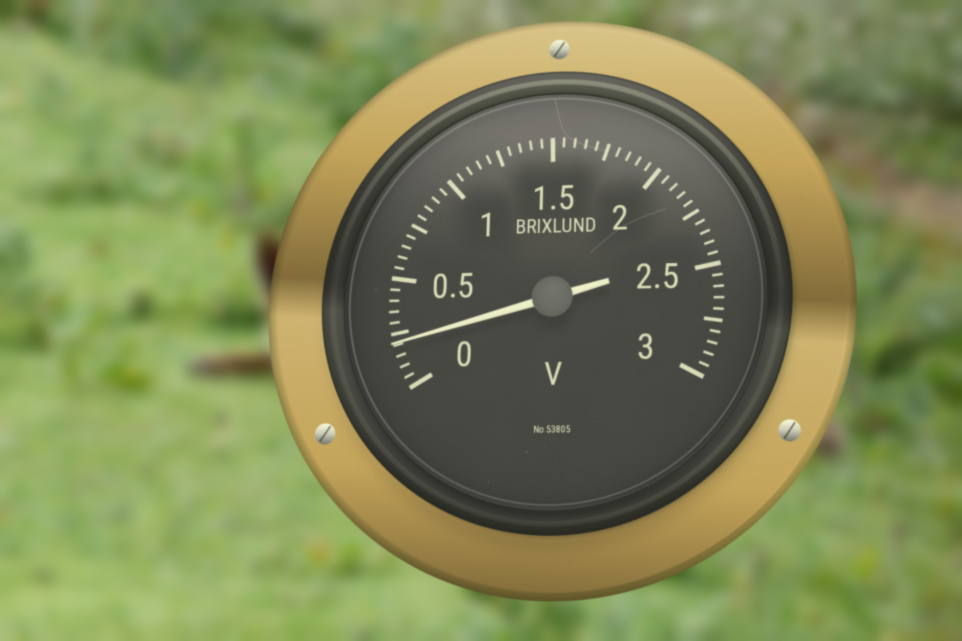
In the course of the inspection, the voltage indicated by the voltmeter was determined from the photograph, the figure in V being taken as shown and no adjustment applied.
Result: 0.2 V
